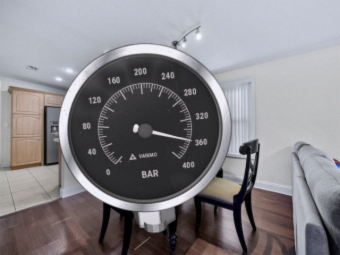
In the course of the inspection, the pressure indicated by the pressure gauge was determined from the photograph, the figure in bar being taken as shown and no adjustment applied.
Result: 360 bar
